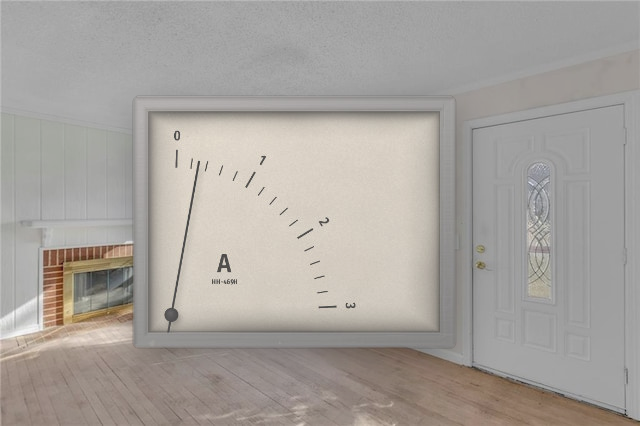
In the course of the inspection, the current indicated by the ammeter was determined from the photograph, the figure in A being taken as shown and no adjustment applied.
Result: 0.3 A
